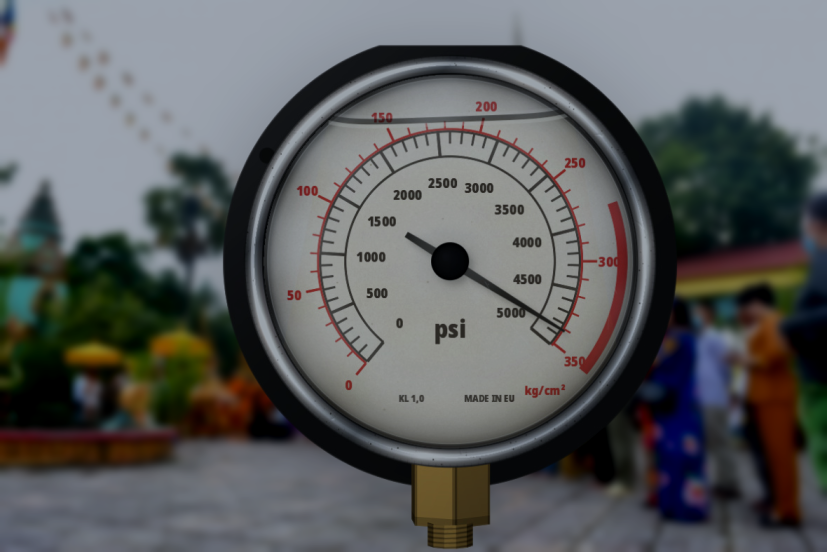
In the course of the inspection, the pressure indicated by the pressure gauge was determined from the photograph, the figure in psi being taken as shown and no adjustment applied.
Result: 4850 psi
